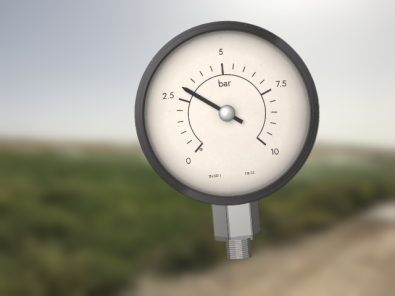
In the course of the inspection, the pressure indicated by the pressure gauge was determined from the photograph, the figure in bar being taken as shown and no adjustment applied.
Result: 3 bar
